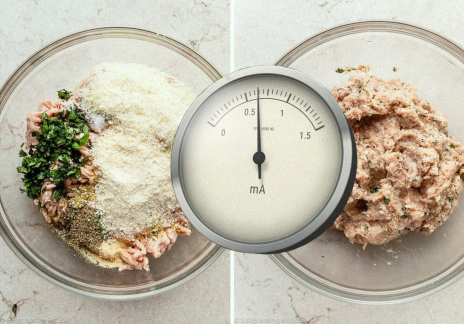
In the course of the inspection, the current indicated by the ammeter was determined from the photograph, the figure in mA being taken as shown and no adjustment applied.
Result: 0.65 mA
